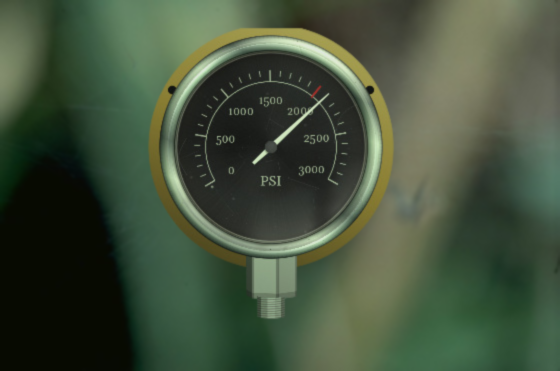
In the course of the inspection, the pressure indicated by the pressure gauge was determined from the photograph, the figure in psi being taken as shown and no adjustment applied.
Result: 2100 psi
